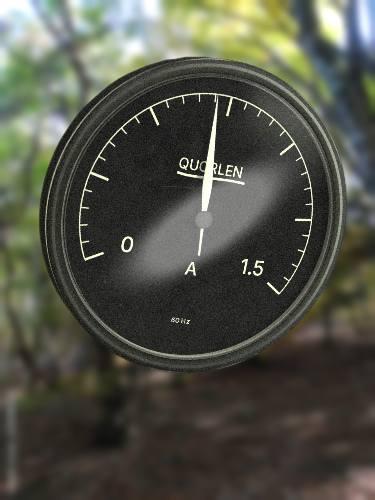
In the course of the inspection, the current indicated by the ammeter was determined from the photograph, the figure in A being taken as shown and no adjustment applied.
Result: 0.7 A
